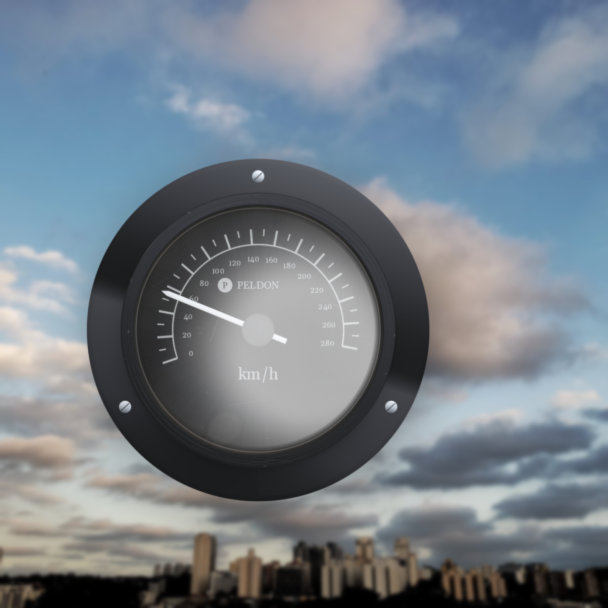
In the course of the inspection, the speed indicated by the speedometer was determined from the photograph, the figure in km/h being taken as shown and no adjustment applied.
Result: 55 km/h
